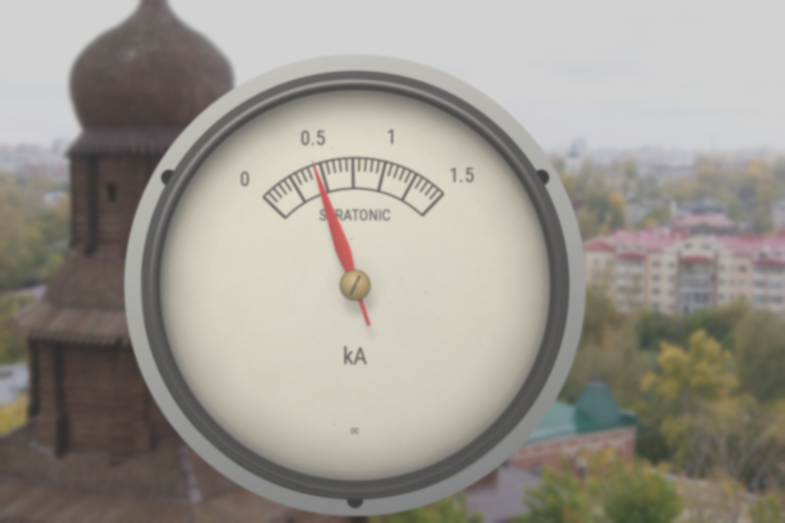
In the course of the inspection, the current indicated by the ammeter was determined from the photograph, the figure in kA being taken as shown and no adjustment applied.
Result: 0.45 kA
